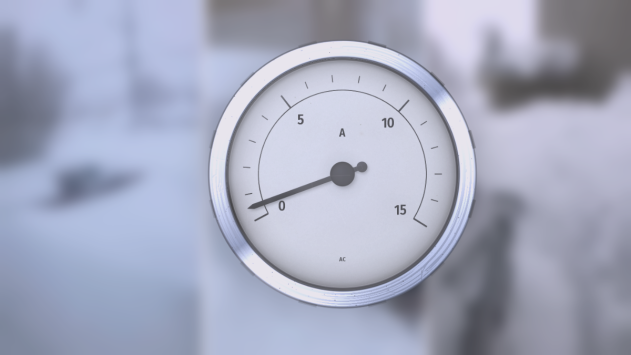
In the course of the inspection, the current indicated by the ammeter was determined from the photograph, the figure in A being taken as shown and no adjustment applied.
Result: 0.5 A
